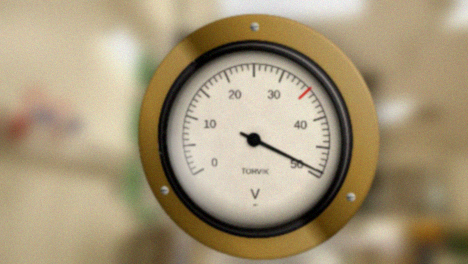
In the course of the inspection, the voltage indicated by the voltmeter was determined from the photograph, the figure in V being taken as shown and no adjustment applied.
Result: 49 V
